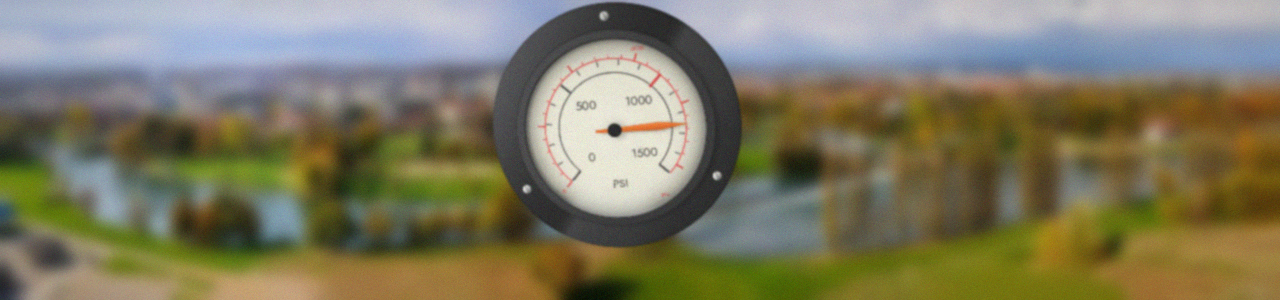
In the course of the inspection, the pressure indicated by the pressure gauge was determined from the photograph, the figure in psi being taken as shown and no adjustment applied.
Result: 1250 psi
